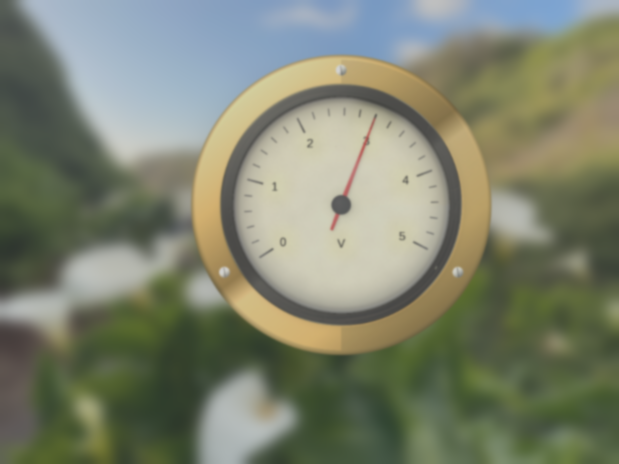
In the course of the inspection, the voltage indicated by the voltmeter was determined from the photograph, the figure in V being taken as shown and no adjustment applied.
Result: 3 V
